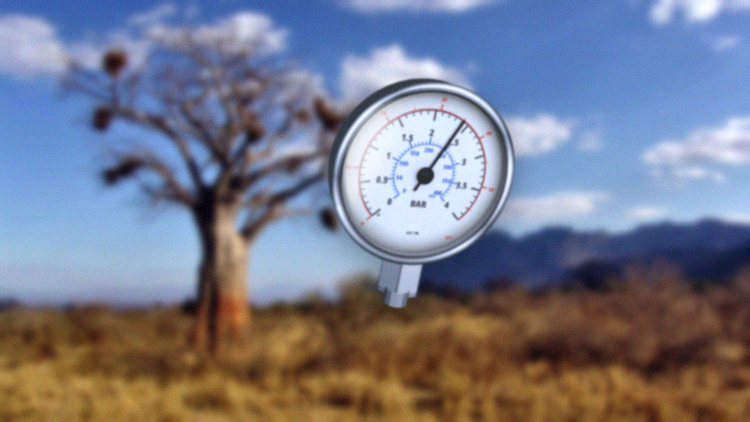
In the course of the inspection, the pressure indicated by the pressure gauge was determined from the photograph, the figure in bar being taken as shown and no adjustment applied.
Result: 2.4 bar
